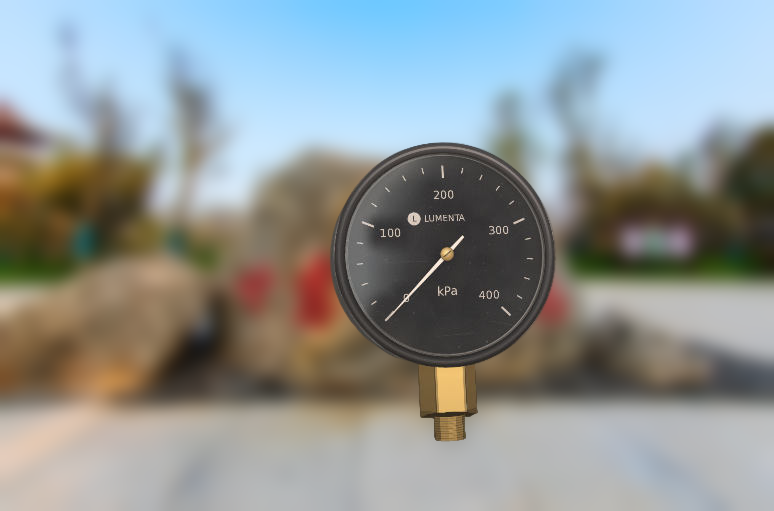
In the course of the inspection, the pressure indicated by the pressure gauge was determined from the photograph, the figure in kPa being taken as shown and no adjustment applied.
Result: 0 kPa
